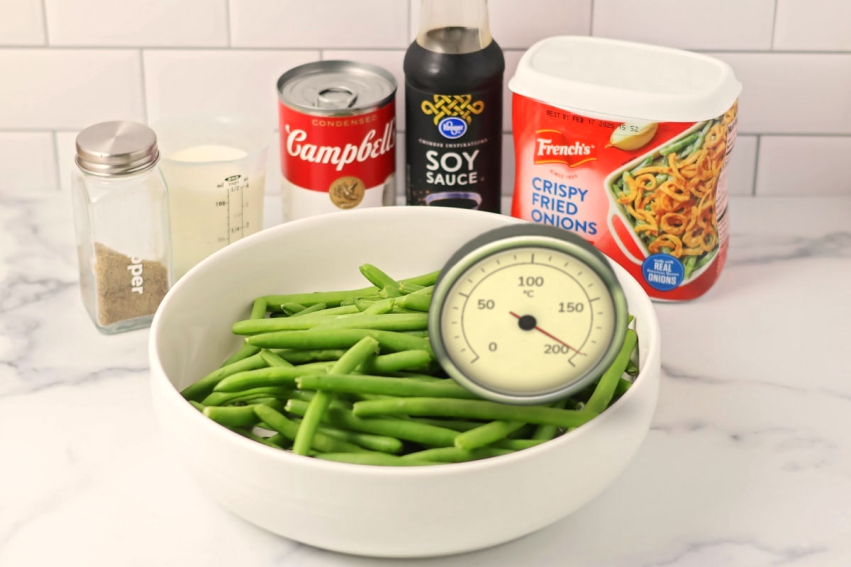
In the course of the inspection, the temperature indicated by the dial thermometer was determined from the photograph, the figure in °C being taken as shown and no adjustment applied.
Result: 190 °C
